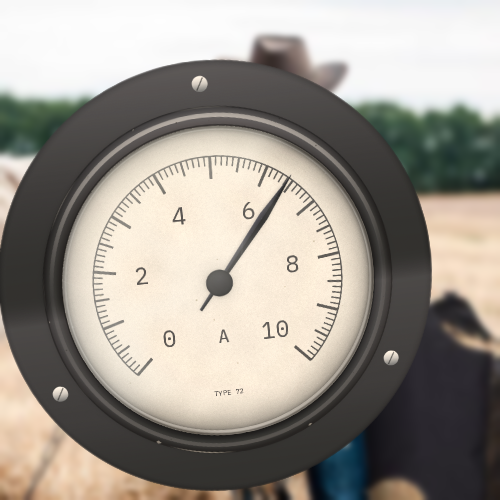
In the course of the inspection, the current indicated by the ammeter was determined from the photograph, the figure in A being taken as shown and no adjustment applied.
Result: 6.4 A
